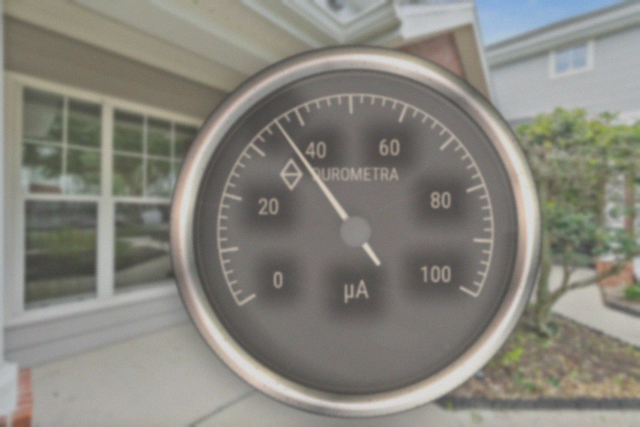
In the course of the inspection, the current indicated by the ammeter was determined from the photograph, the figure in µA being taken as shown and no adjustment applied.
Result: 36 µA
